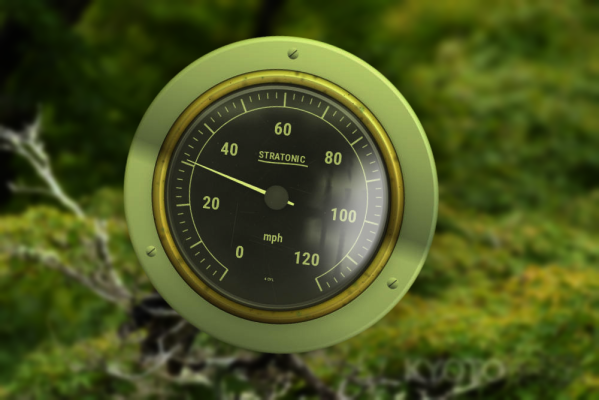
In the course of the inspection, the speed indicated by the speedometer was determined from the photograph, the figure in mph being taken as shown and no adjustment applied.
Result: 31 mph
